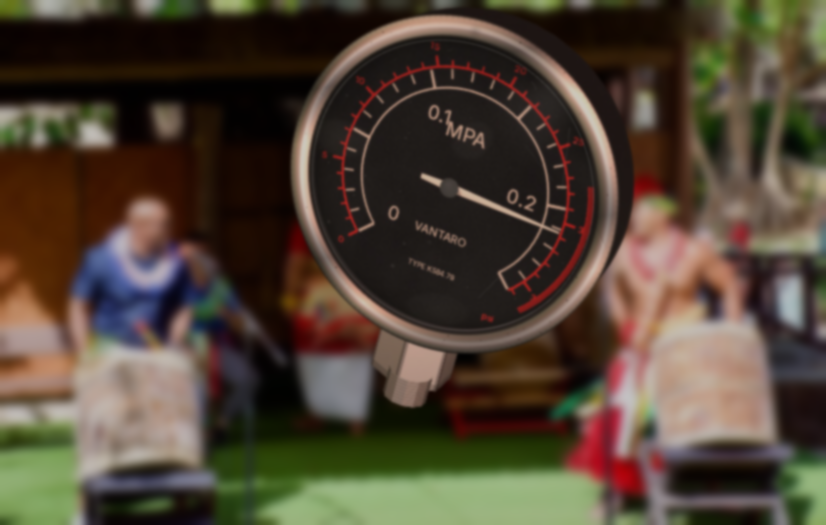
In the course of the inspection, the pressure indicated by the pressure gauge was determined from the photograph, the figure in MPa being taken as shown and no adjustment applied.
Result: 0.21 MPa
